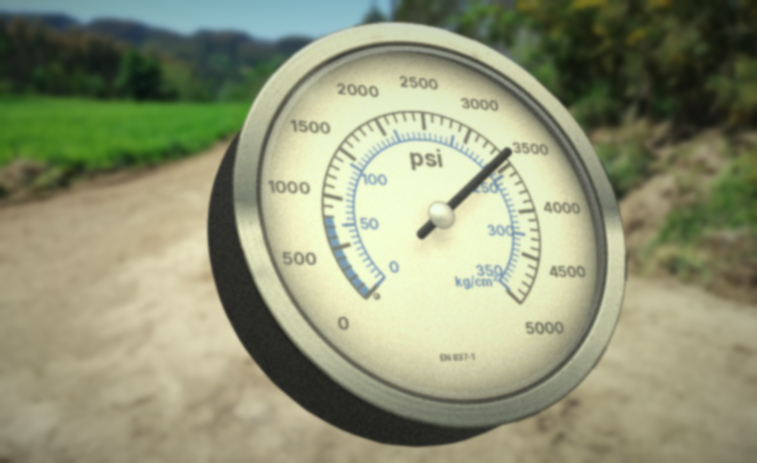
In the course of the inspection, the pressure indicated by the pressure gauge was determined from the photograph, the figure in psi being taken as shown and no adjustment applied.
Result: 3400 psi
